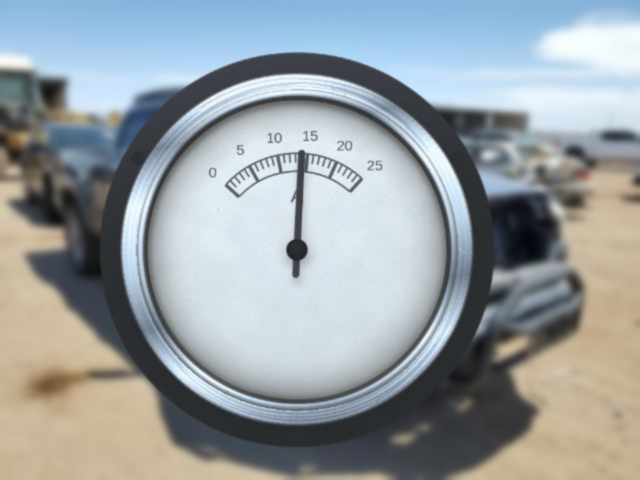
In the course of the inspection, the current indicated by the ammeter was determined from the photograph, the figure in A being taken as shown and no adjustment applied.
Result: 14 A
